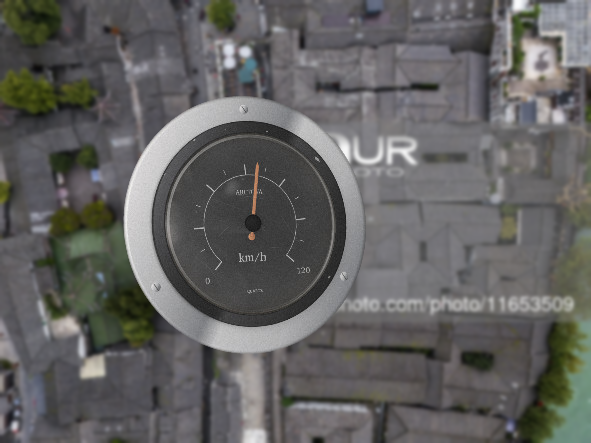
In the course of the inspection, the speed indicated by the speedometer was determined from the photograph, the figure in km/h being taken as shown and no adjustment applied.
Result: 65 km/h
